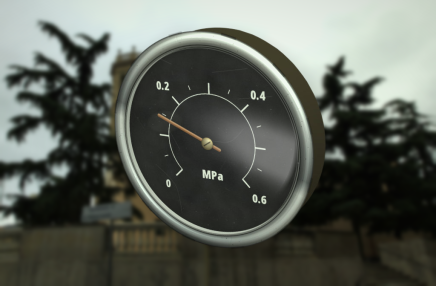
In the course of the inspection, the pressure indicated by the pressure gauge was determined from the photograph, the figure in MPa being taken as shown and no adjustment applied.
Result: 0.15 MPa
